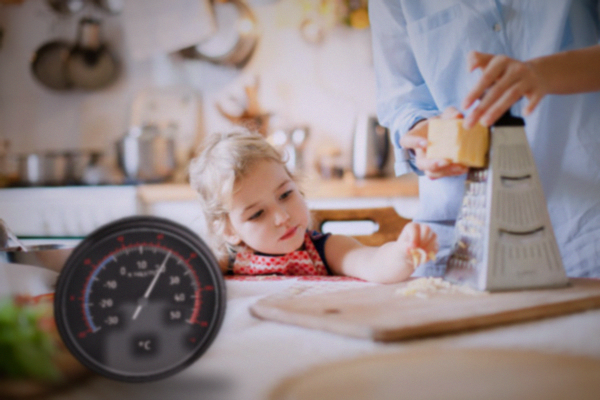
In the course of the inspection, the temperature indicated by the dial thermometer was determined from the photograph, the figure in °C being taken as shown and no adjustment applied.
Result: 20 °C
